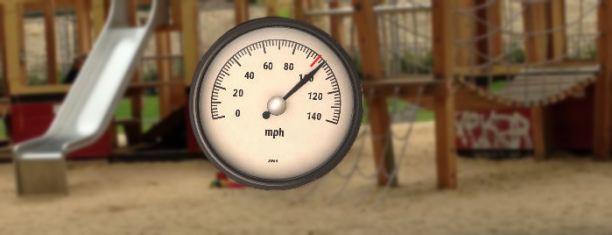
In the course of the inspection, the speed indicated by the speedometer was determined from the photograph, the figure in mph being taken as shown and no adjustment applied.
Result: 100 mph
